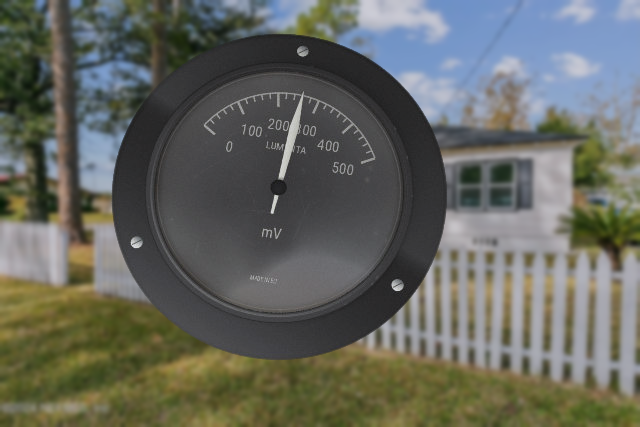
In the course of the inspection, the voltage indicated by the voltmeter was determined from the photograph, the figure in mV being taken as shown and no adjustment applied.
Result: 260 mV
